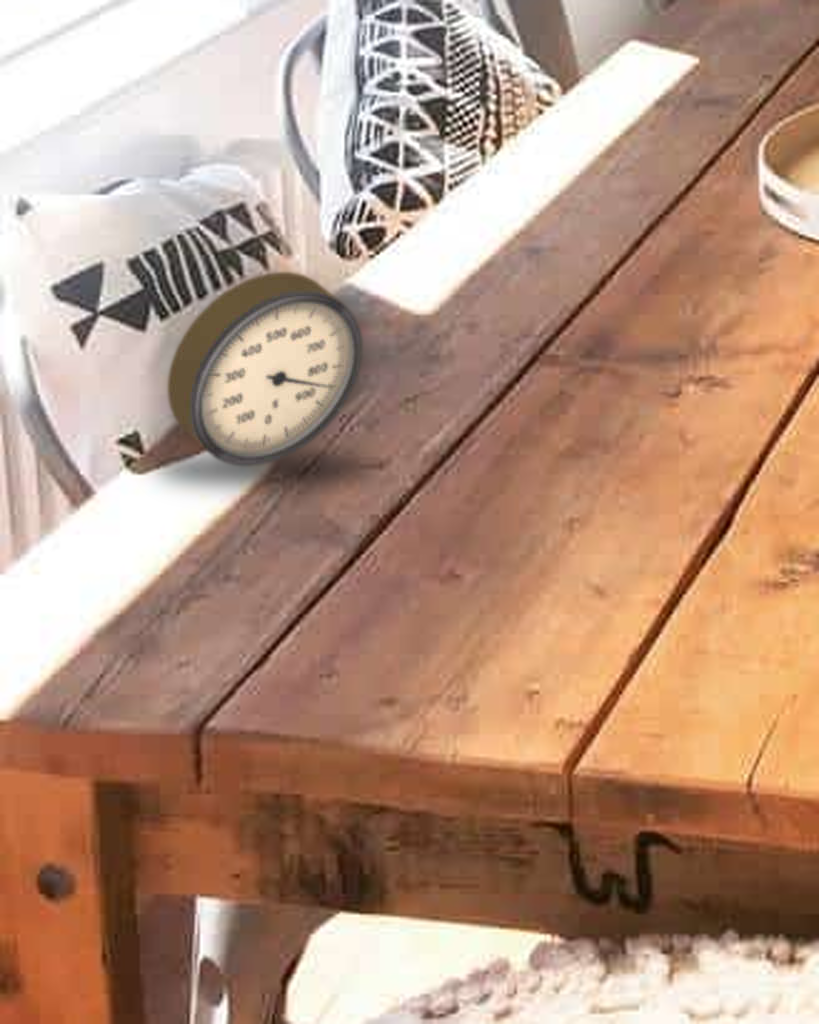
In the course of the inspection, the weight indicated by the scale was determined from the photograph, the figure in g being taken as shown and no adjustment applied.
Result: 850 g
